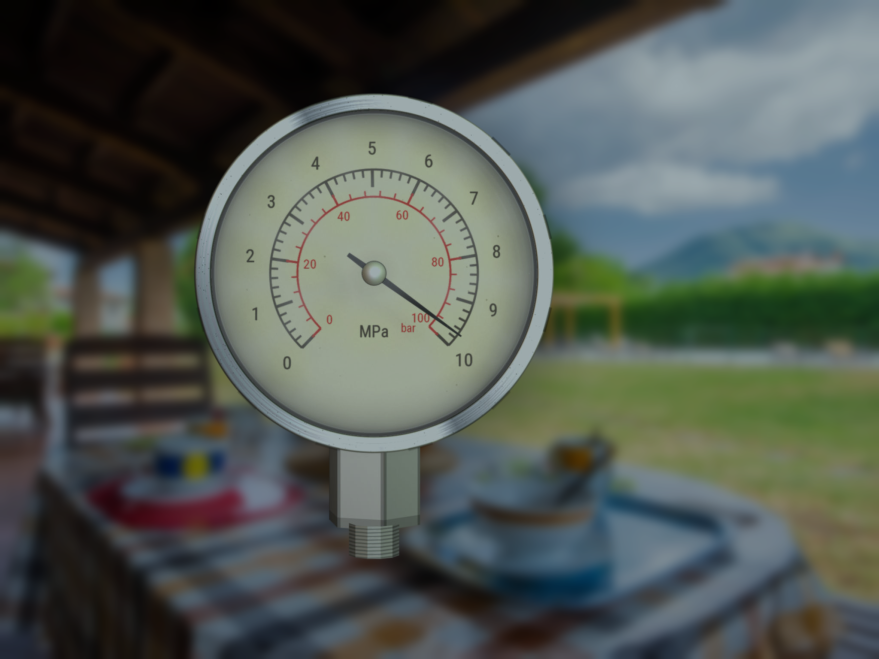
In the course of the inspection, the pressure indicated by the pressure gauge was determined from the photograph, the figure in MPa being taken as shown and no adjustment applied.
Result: 9.7 MPa
